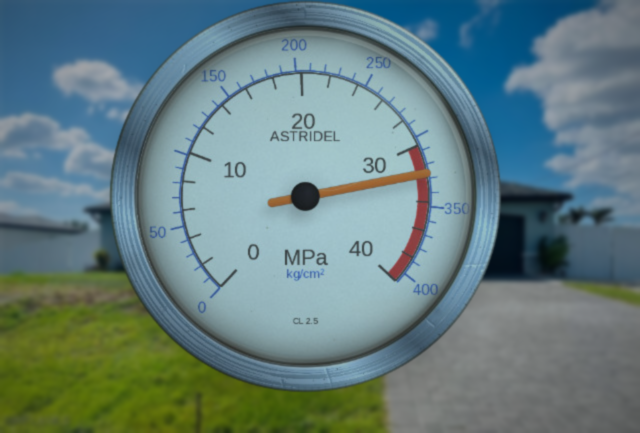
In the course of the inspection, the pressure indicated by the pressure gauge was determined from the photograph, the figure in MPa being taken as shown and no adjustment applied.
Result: 32 MPa
